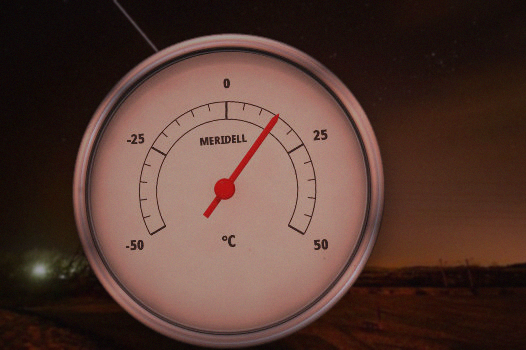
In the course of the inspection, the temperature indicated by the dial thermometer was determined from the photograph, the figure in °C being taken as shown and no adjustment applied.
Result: 15 °C
